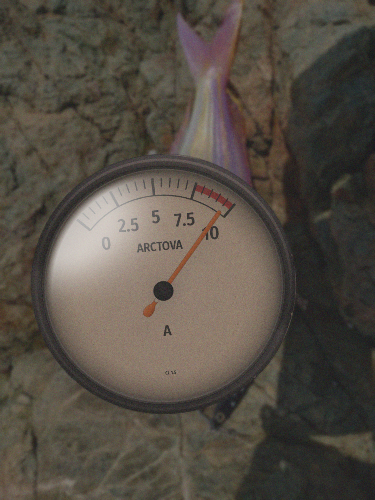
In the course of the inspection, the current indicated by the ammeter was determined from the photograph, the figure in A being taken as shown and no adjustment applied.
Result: 9.5 A
